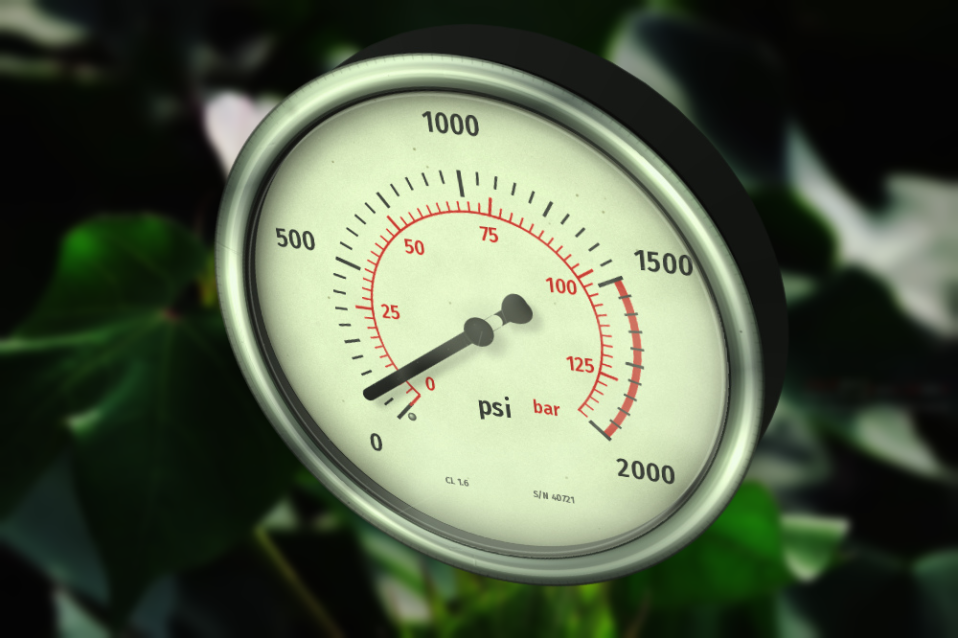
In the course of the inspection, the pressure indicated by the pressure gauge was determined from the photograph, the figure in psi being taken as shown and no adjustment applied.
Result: 100 psi
